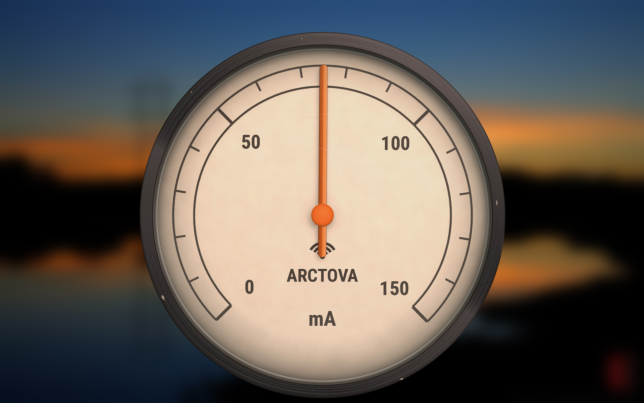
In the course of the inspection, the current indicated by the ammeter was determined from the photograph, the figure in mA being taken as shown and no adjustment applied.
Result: 75 mA
